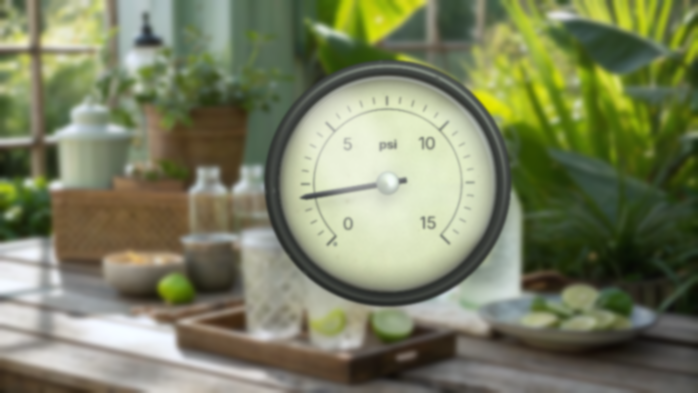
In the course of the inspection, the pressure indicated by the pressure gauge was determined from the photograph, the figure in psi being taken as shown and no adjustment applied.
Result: 2 psi
